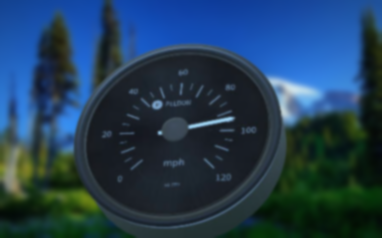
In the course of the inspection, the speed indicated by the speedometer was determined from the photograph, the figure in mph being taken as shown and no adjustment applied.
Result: 95 mph
